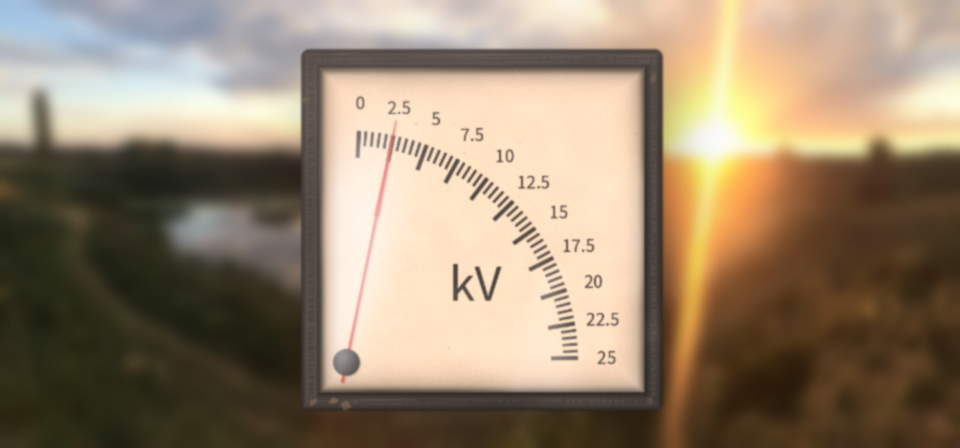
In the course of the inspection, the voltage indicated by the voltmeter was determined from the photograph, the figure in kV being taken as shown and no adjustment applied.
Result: 2.5 kV
